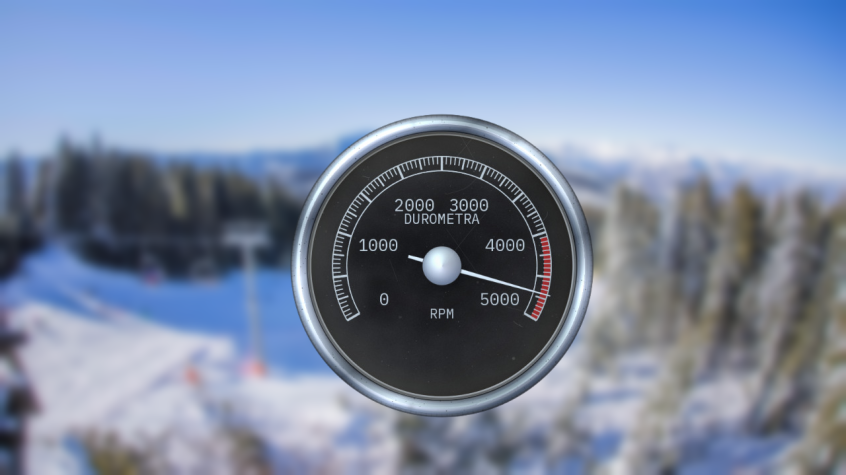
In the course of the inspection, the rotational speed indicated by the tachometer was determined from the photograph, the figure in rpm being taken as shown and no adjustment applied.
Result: 4700 rpm
